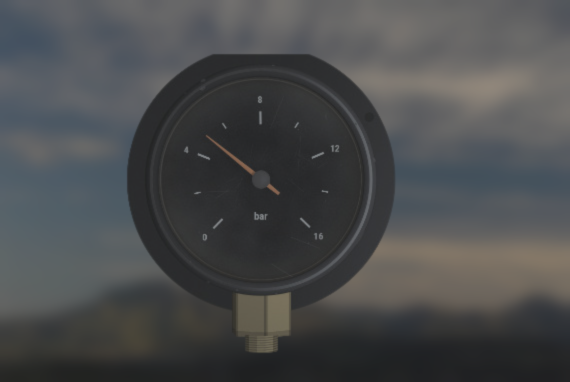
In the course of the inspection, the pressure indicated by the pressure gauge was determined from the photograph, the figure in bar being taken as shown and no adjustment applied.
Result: 5 bar
